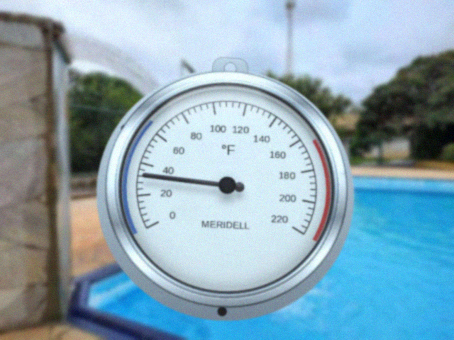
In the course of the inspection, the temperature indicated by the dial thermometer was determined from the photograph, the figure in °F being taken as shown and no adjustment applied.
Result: 32 °F
